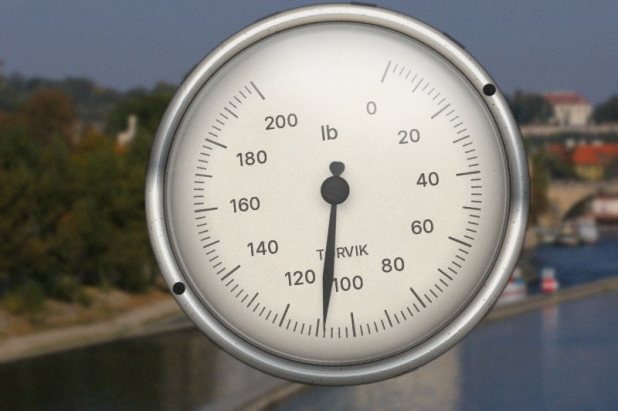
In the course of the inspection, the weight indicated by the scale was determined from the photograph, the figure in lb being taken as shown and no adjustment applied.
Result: 108 lb
